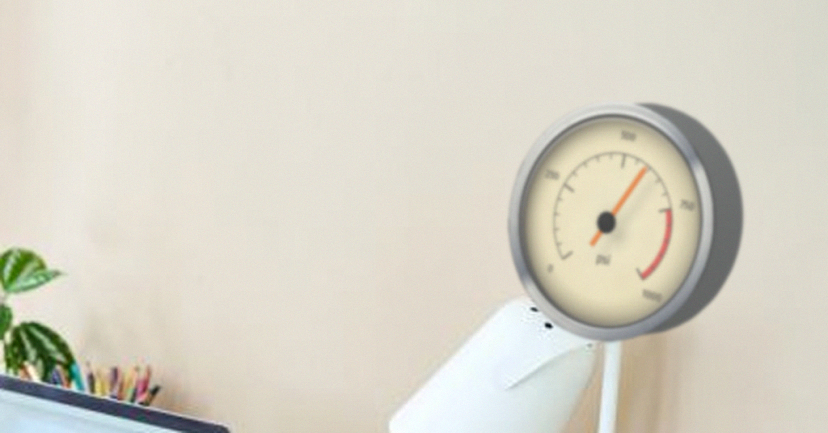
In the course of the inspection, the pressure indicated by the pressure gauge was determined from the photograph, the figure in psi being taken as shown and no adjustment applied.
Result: 600 psi
